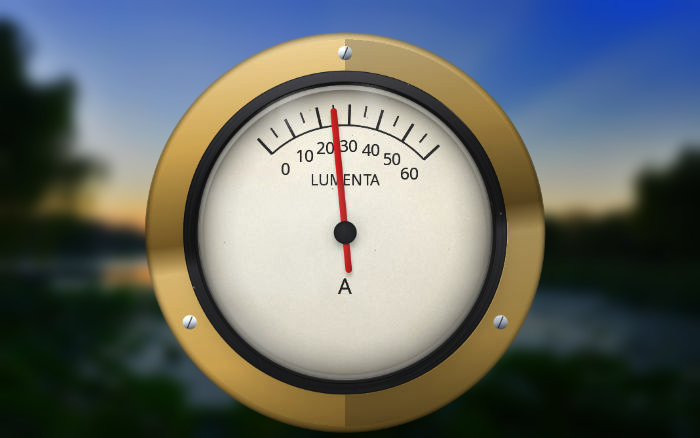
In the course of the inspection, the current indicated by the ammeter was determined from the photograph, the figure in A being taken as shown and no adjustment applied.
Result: 25 A
